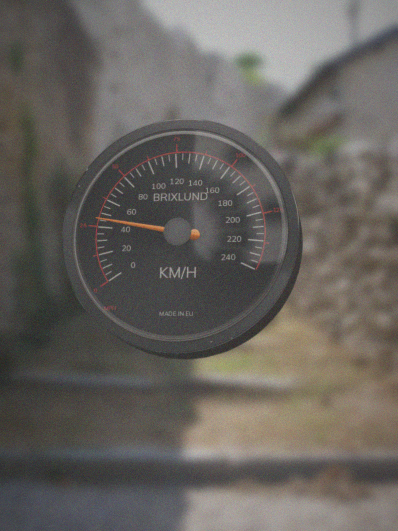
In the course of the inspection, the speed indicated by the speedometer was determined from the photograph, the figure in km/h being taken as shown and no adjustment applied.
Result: 45 km/h
